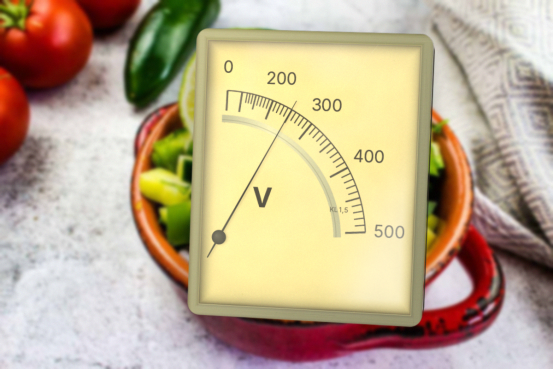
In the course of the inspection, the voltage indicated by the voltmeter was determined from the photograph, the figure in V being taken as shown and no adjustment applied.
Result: 250 V
